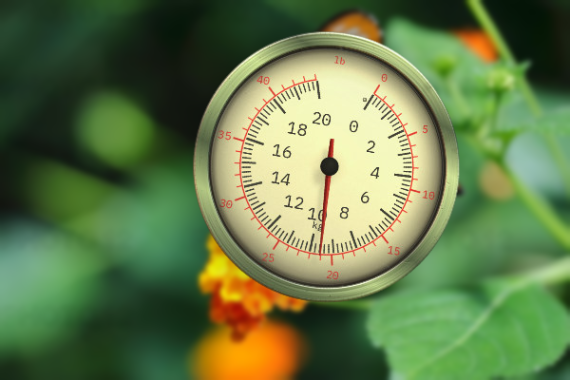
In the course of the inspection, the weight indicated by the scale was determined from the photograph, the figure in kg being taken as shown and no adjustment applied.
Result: 9.6 kg
